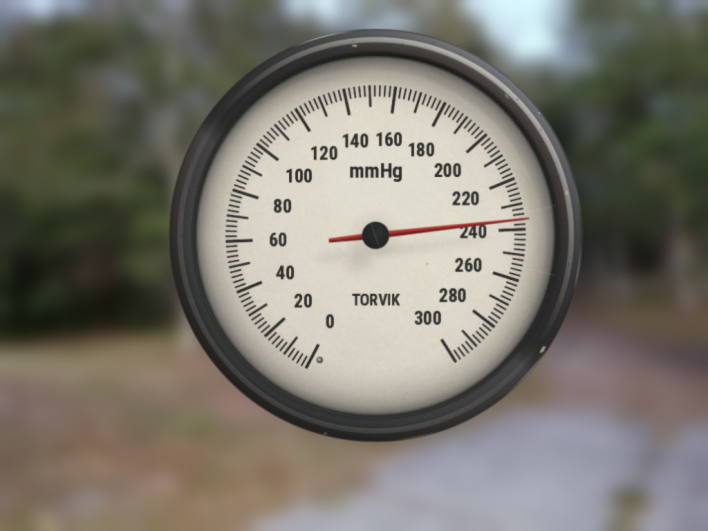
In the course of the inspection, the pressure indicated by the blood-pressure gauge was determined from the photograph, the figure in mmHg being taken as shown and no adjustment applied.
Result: 236 mmHg
